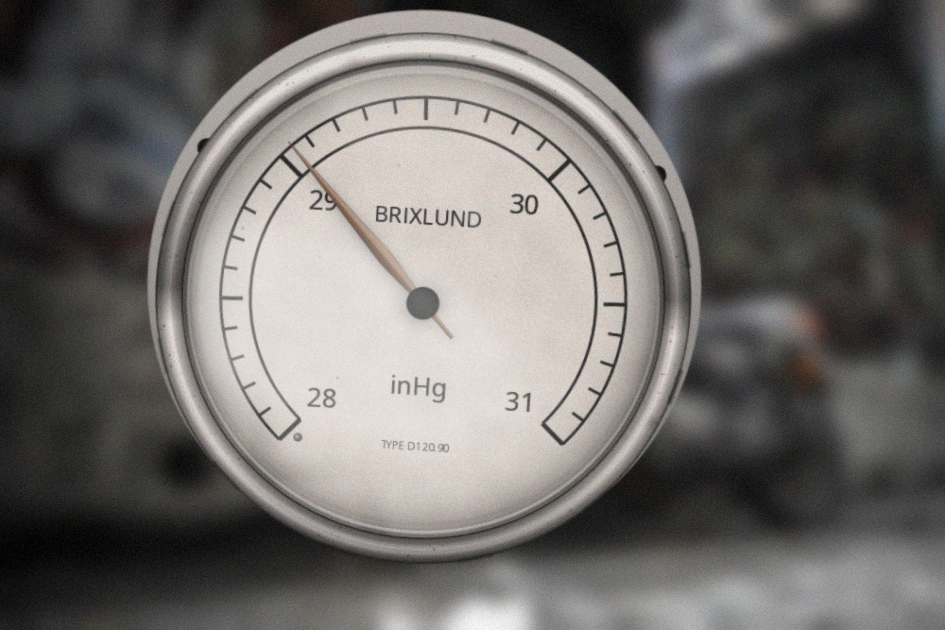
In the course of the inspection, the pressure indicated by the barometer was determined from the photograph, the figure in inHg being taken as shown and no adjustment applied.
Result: 29.05 inHg
